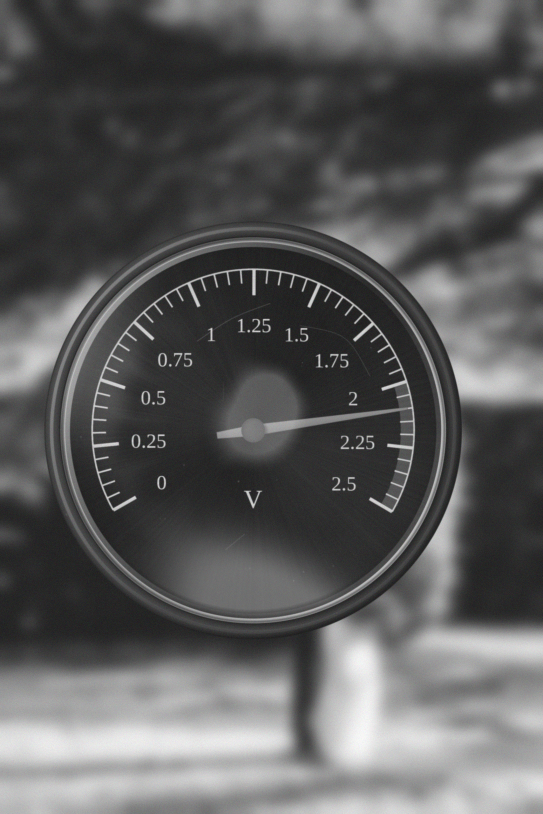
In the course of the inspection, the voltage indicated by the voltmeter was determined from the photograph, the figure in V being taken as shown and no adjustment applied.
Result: 2.1 V
